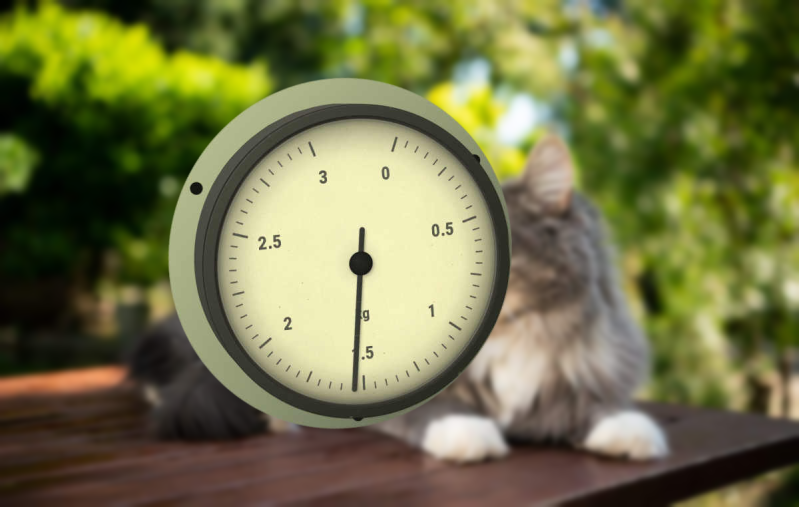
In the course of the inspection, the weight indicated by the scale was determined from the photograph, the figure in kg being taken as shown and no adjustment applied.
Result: 1.55 kg
